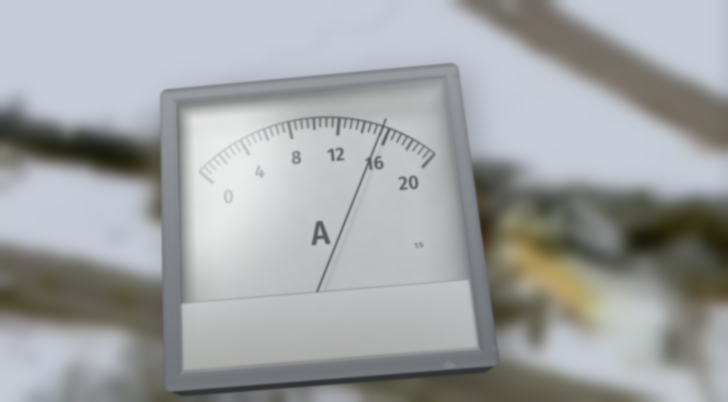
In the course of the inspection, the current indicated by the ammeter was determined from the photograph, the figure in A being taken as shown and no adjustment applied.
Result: 15.5 A
